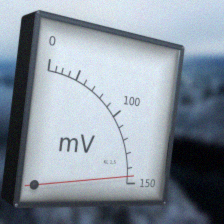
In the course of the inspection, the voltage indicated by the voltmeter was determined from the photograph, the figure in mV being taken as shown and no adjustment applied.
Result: 145 mV
